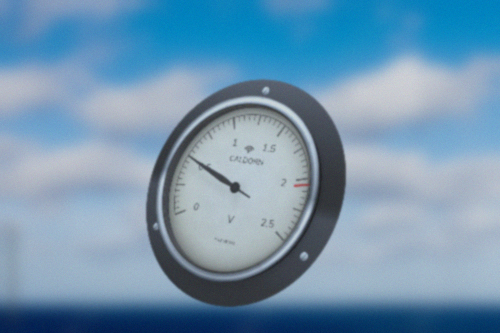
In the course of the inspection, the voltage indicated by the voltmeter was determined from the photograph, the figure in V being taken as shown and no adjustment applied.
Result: 0.5 V
